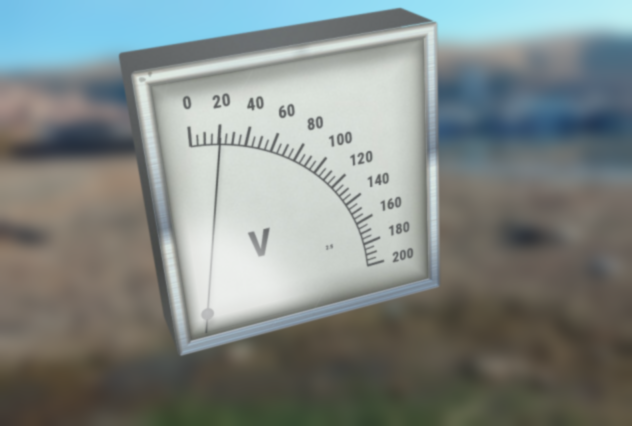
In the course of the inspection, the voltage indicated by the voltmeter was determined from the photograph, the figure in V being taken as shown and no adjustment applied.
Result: 20 V
